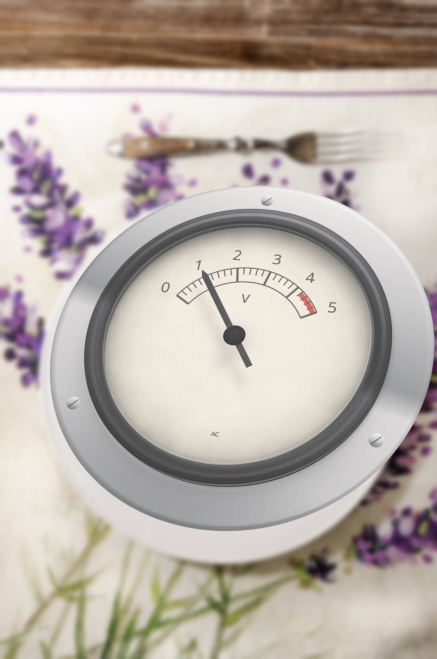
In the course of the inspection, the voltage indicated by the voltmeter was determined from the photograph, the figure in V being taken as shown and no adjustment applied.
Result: 1 V
